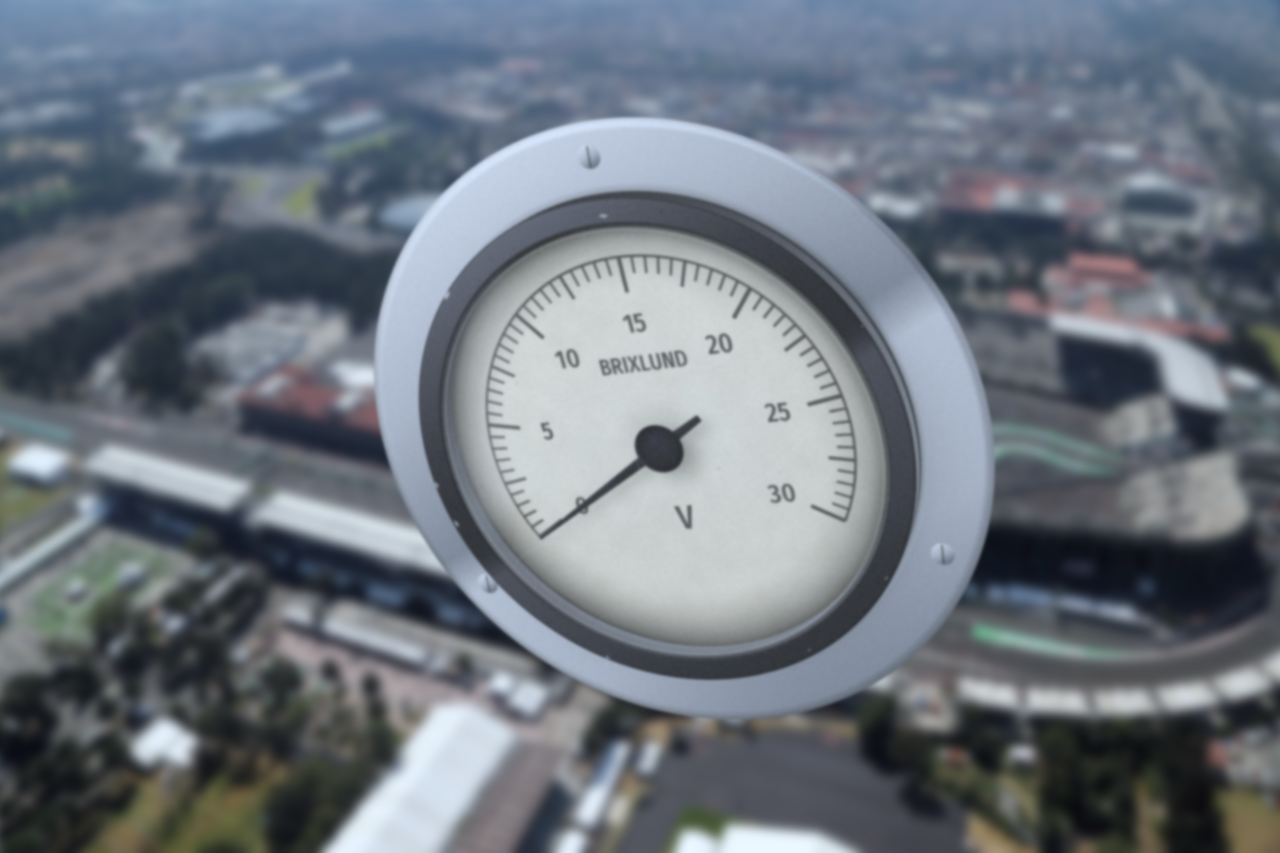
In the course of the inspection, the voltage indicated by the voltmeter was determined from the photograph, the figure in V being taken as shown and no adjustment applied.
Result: 0 V
